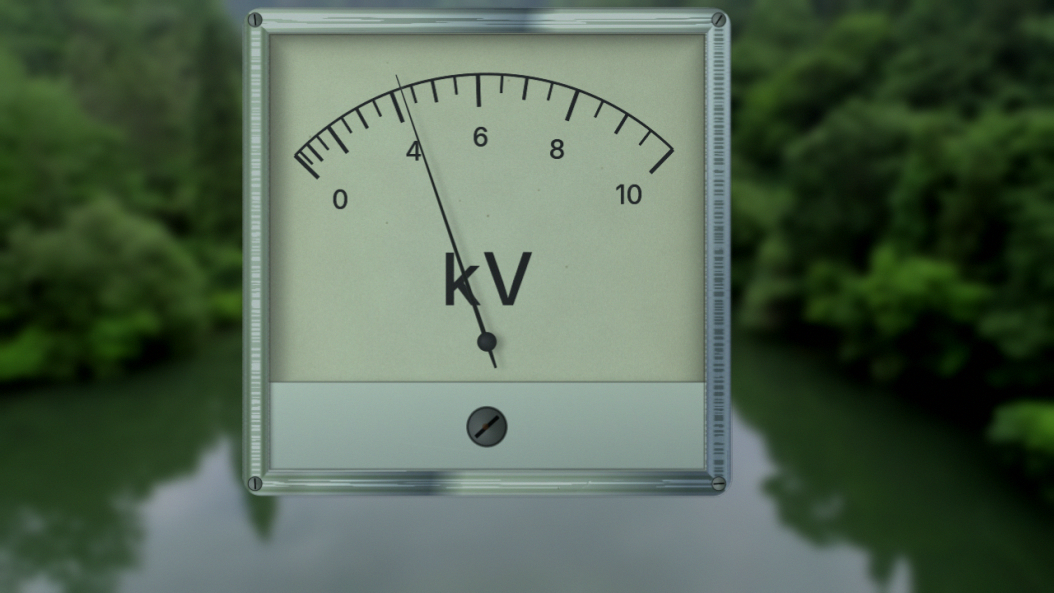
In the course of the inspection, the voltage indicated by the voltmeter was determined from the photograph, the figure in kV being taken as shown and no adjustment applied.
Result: 4.25 kV
